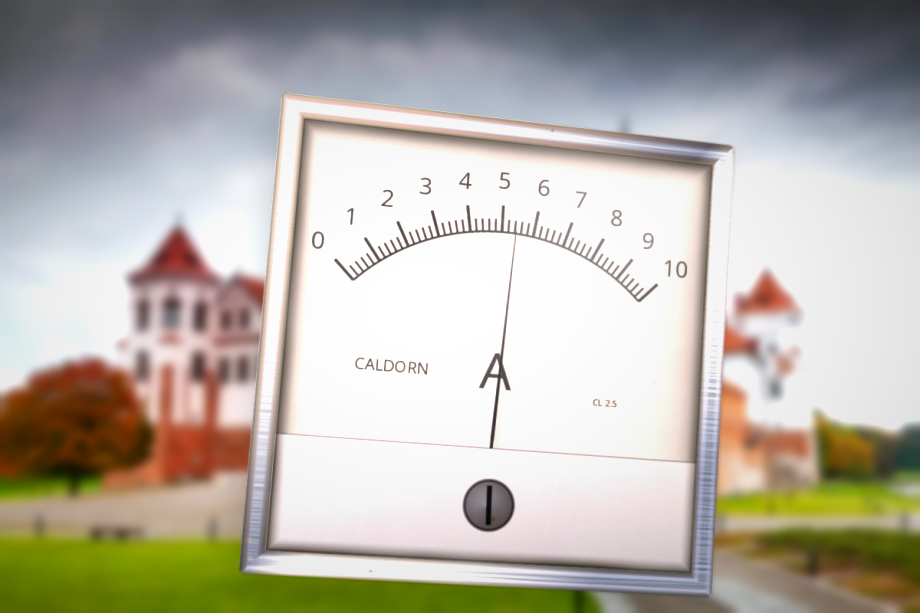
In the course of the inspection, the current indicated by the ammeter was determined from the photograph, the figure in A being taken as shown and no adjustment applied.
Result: 5.4 A
